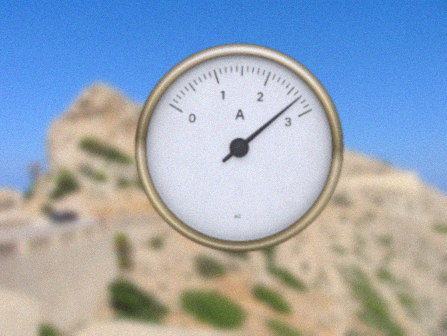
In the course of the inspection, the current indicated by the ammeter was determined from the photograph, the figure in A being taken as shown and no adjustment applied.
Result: 2.7 A
